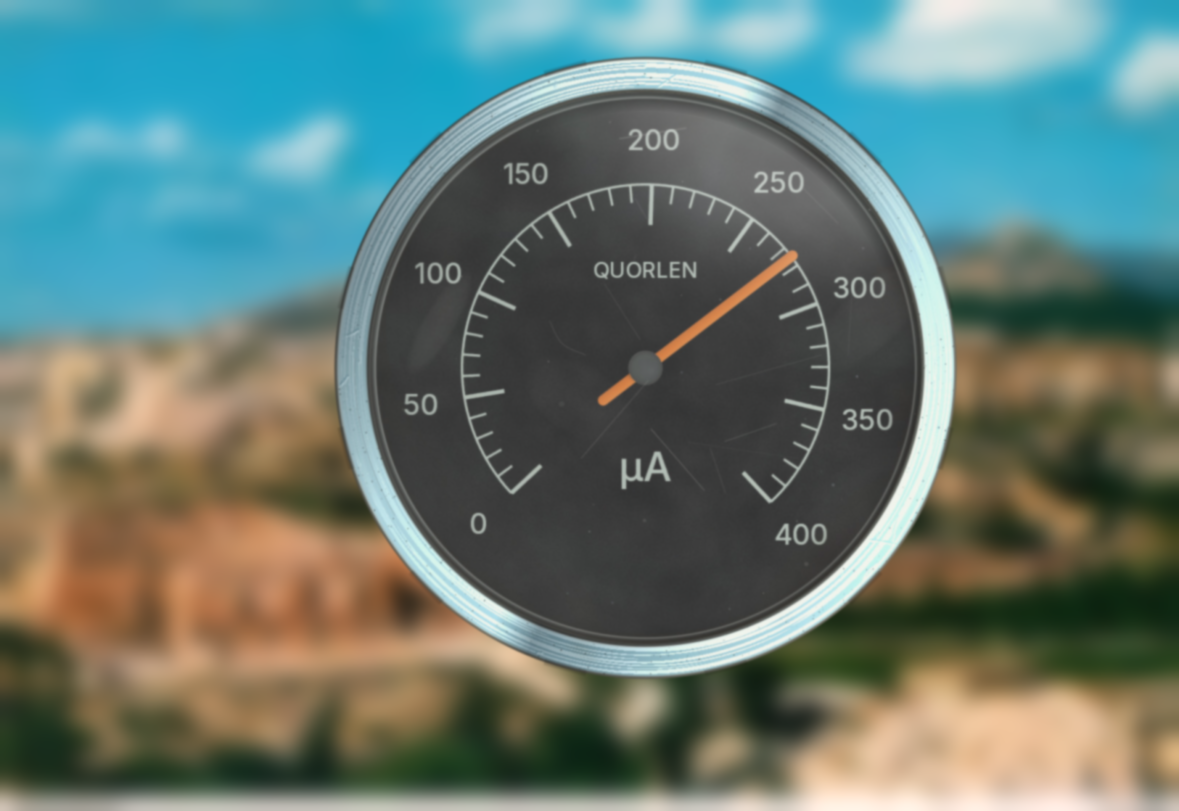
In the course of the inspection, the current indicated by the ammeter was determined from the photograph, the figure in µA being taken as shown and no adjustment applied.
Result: 275 µA
